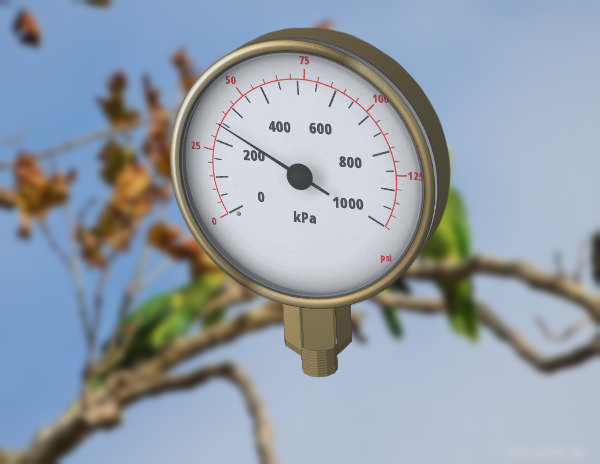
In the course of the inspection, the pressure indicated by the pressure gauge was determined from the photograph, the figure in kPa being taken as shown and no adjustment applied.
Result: 250 kPa
